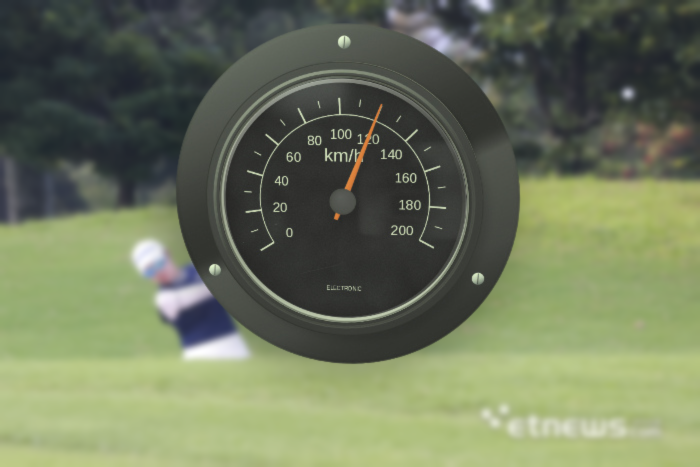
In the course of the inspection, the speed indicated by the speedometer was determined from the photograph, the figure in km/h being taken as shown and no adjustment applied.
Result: 120 km/h
